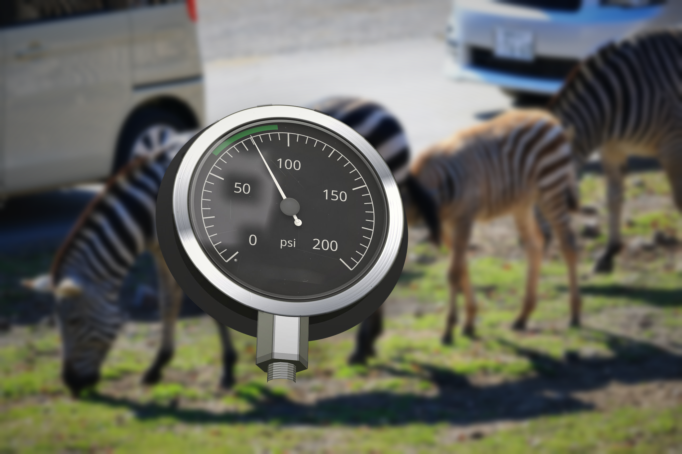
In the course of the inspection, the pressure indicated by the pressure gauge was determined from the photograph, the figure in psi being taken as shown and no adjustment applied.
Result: 80 psi
